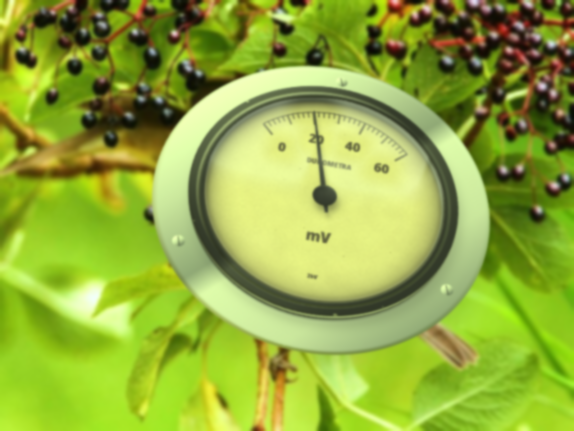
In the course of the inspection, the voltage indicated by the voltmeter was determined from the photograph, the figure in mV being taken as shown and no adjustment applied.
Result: 20 mV
